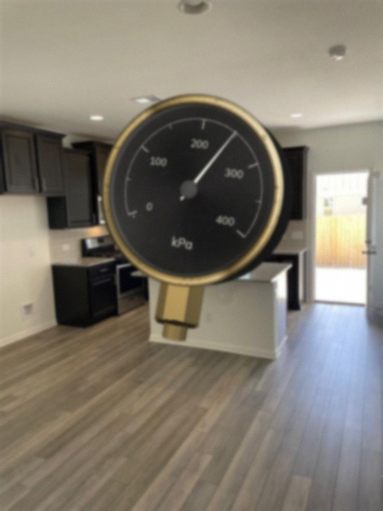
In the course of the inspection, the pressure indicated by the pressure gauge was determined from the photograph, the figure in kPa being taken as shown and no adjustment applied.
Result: 250 kPa
